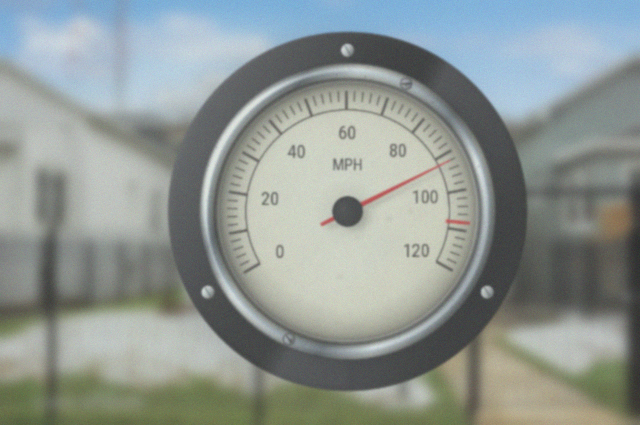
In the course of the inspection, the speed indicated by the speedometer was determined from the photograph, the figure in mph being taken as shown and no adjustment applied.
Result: 92 mph
